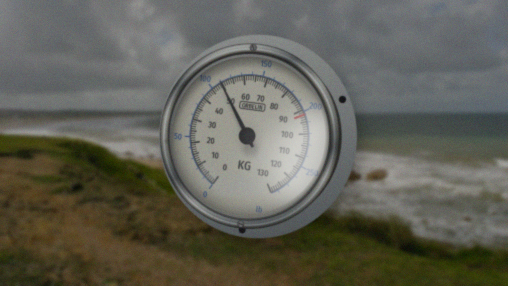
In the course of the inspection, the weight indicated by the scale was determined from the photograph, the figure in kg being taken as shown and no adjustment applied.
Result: 50 kg
